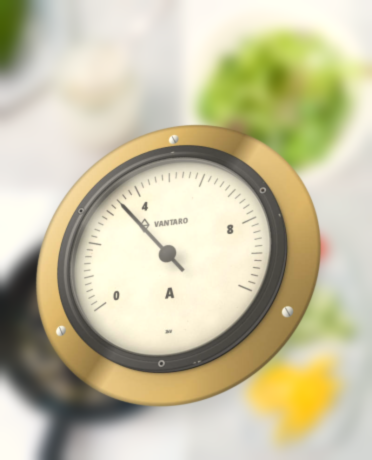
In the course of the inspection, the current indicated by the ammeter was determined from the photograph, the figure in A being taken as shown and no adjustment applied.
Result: 3.4 A
